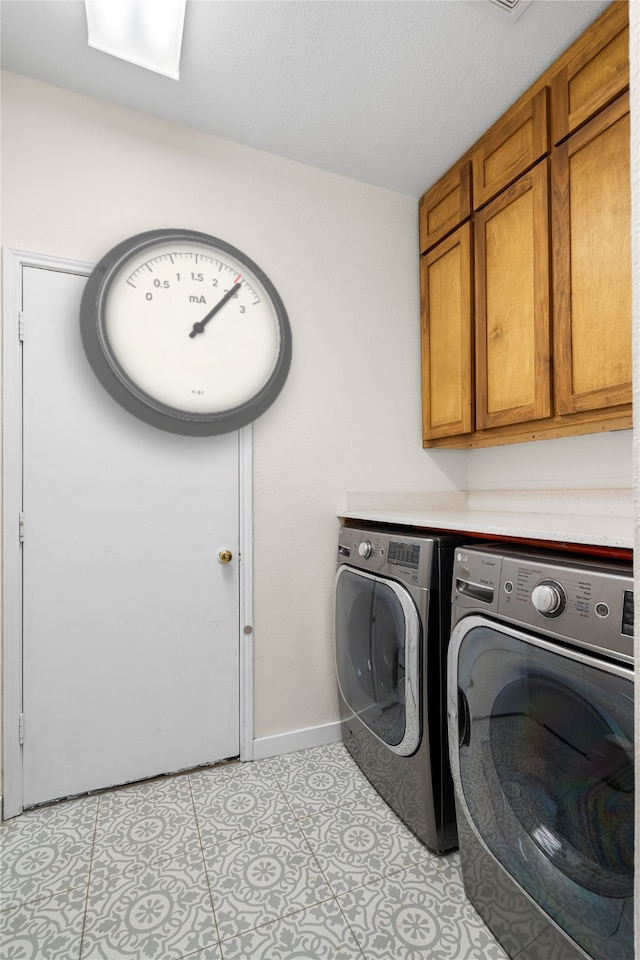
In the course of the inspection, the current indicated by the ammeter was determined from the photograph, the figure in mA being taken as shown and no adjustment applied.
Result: 2.5 mA
